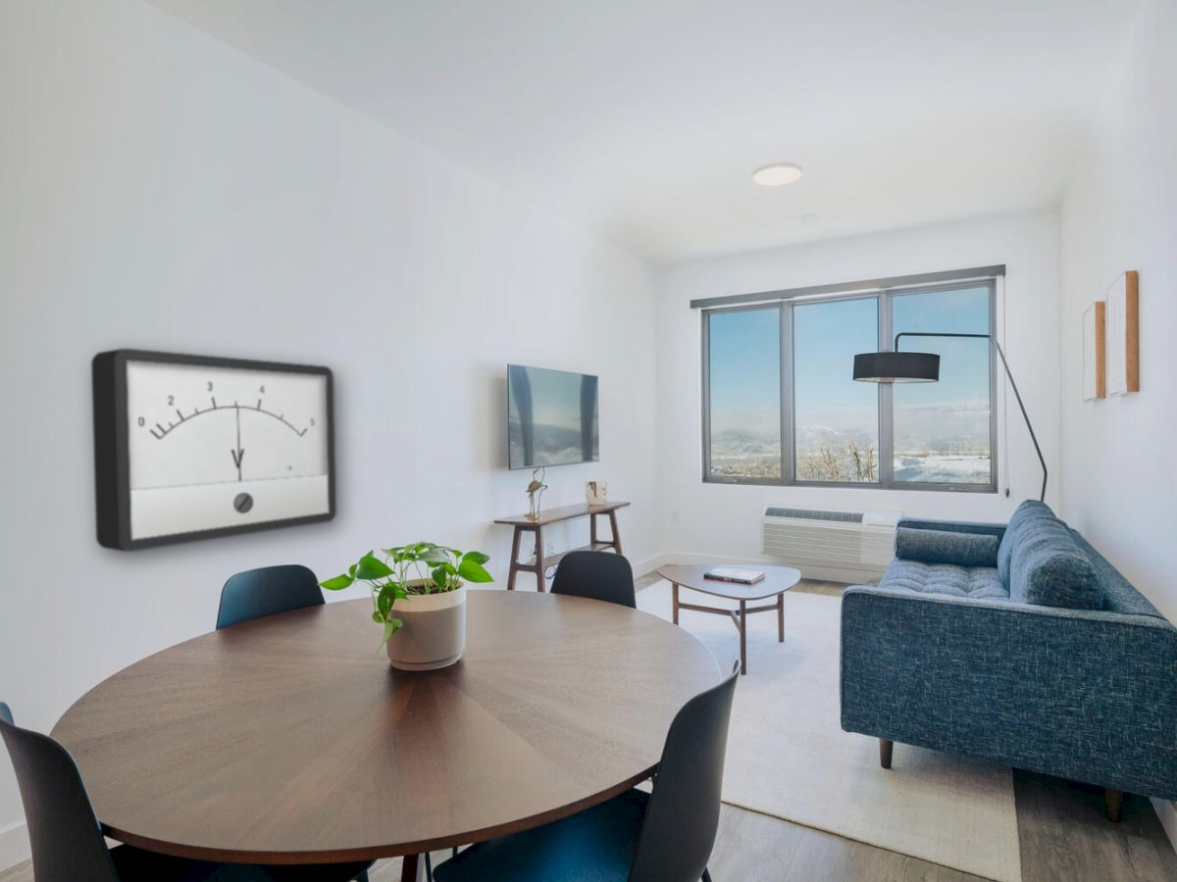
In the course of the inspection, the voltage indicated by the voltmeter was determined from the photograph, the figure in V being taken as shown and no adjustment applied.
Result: 3.5 V
